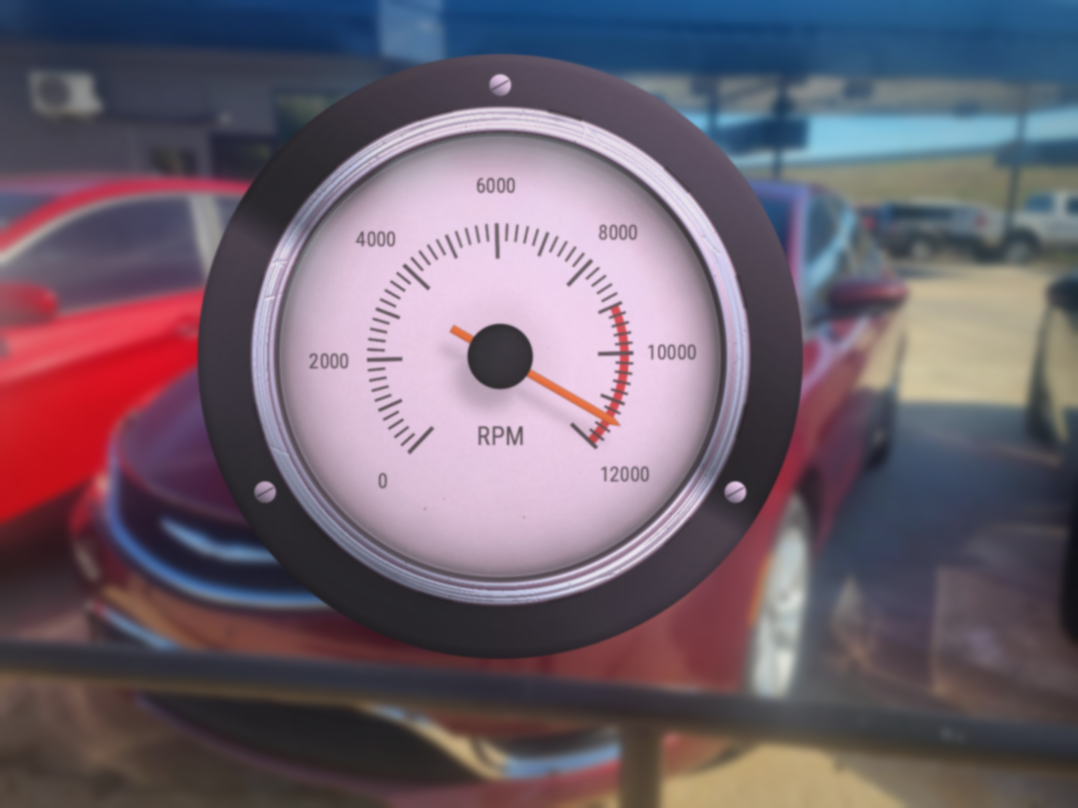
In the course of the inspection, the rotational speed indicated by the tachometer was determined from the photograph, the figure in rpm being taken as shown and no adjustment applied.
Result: 11400 rpm
